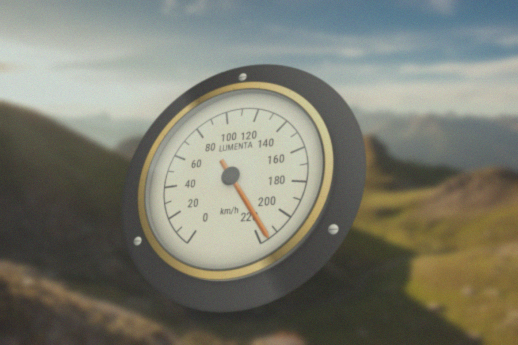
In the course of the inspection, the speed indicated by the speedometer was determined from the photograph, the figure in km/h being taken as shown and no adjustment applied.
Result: 215 km/h
